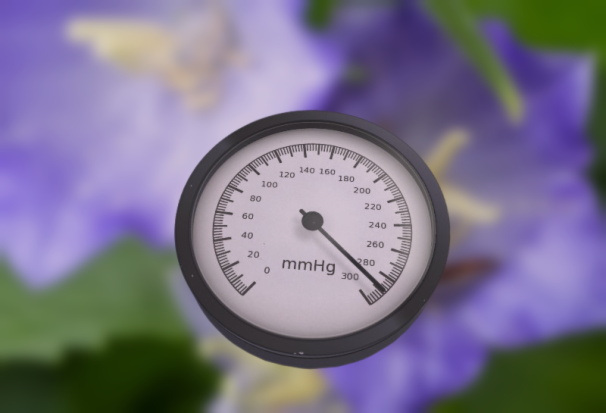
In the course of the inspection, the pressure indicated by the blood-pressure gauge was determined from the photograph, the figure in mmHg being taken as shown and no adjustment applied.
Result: 290 mmHg
